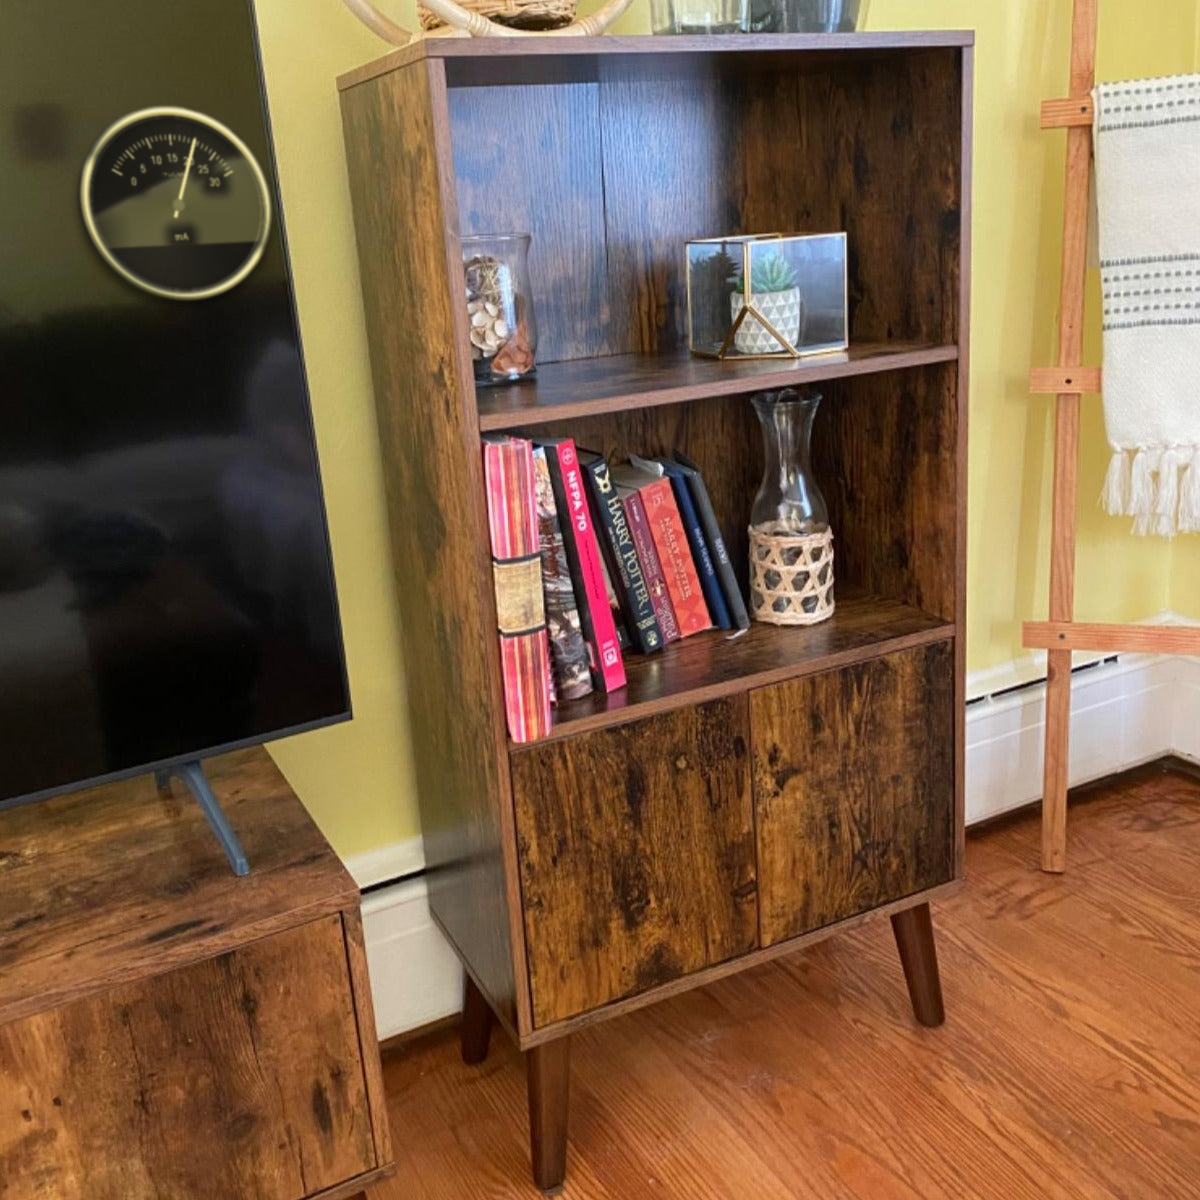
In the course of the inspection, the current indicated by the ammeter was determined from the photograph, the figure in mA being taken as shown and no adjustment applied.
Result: 20 mA
